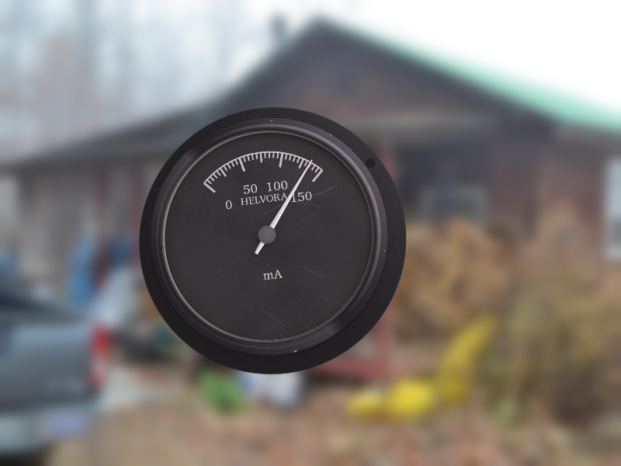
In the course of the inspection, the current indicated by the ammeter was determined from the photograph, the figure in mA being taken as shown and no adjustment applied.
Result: 135 mA
